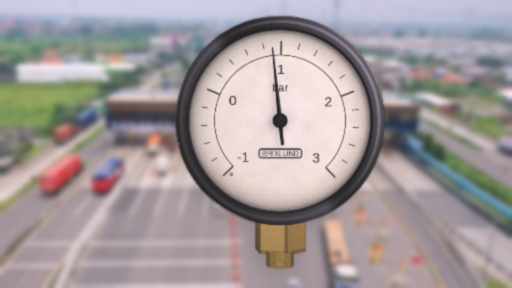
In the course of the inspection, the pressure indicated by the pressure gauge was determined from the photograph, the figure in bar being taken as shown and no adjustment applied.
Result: 0.9 bar
